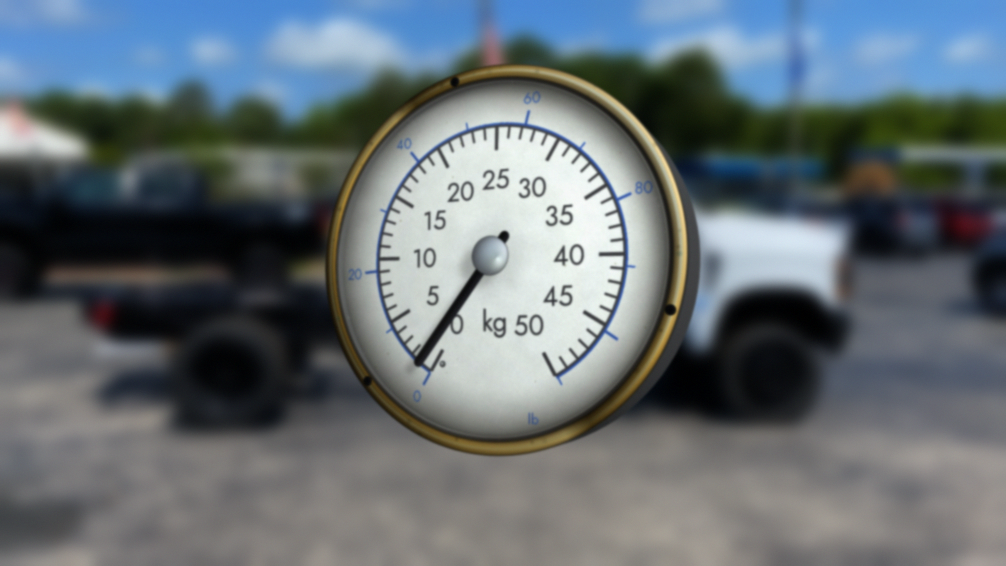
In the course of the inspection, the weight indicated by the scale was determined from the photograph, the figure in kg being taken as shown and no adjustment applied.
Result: 1 kg
